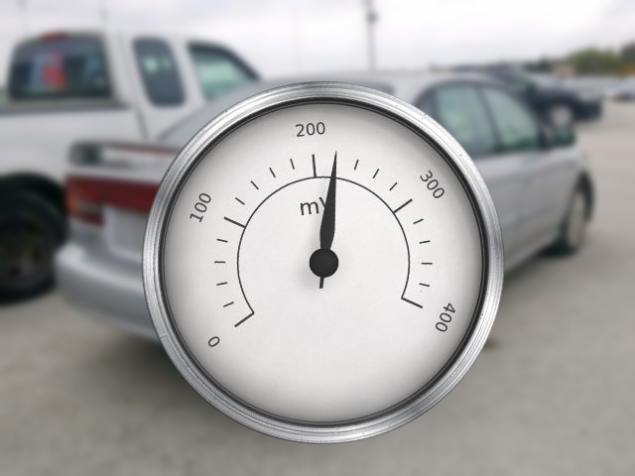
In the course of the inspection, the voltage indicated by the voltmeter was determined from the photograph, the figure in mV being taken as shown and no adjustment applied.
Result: 220 mV
